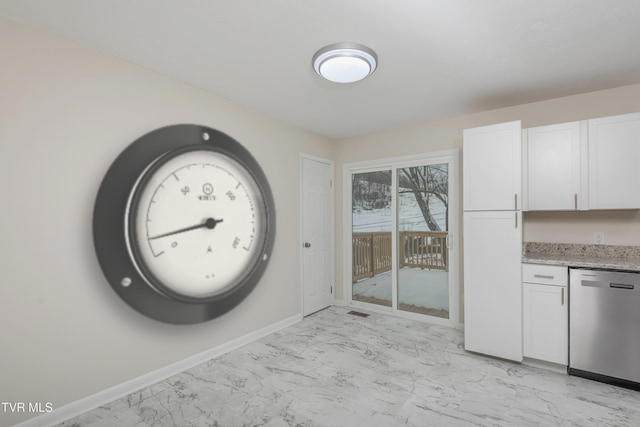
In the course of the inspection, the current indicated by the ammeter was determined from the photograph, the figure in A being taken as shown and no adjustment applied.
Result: 10 A
